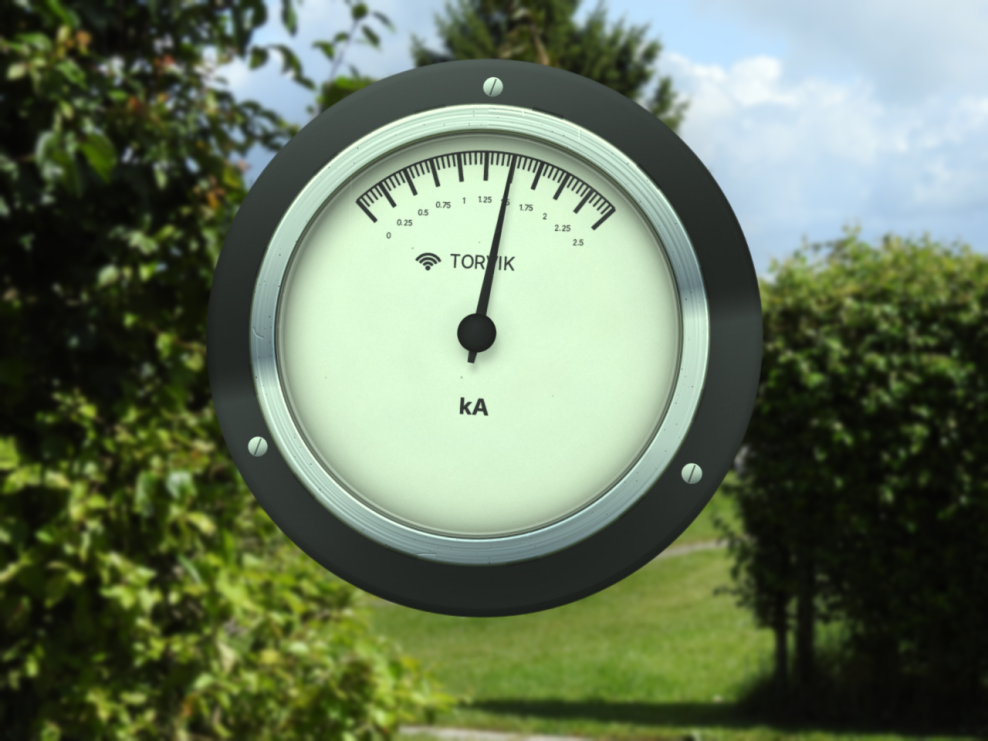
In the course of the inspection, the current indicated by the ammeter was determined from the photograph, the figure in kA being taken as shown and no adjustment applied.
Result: 1.5 kA
